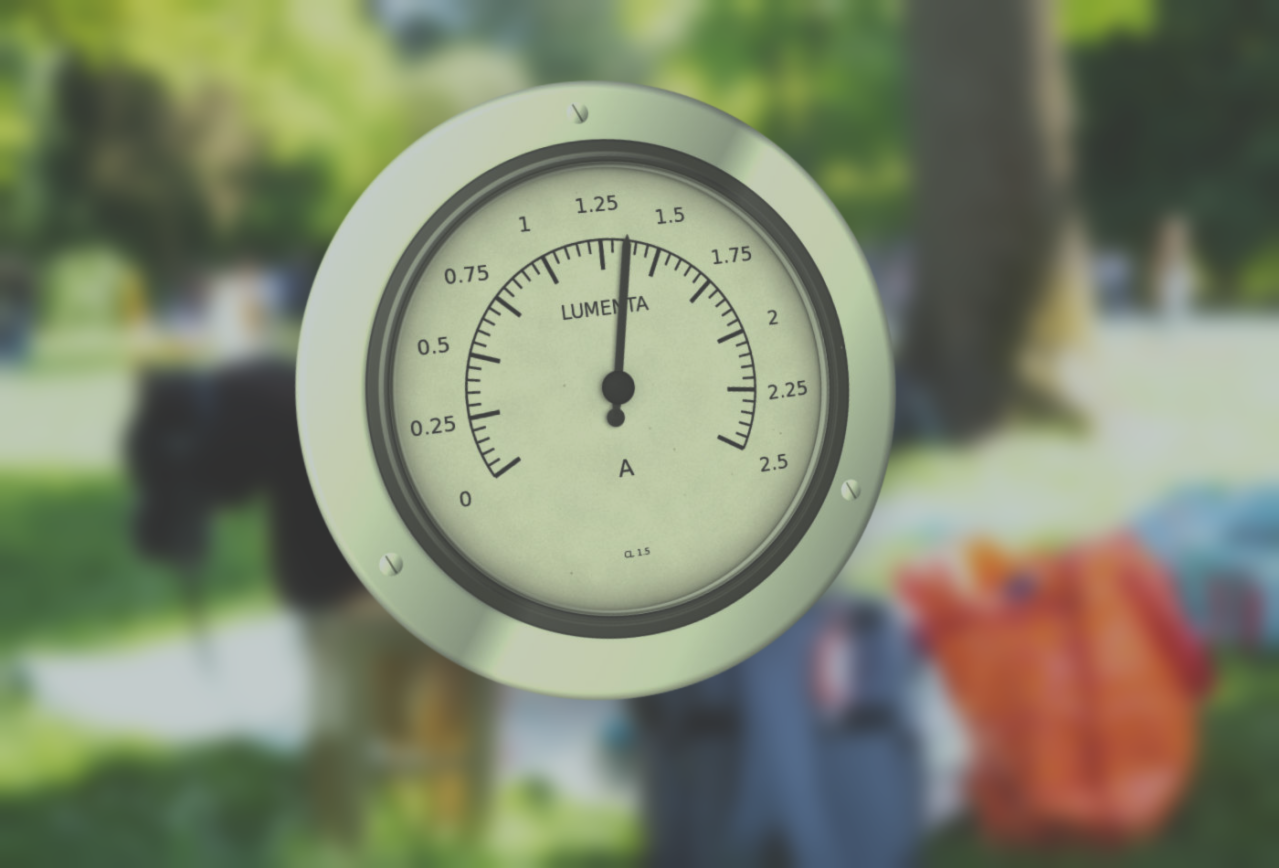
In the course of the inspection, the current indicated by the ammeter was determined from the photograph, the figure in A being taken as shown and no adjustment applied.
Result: 1.35 A
